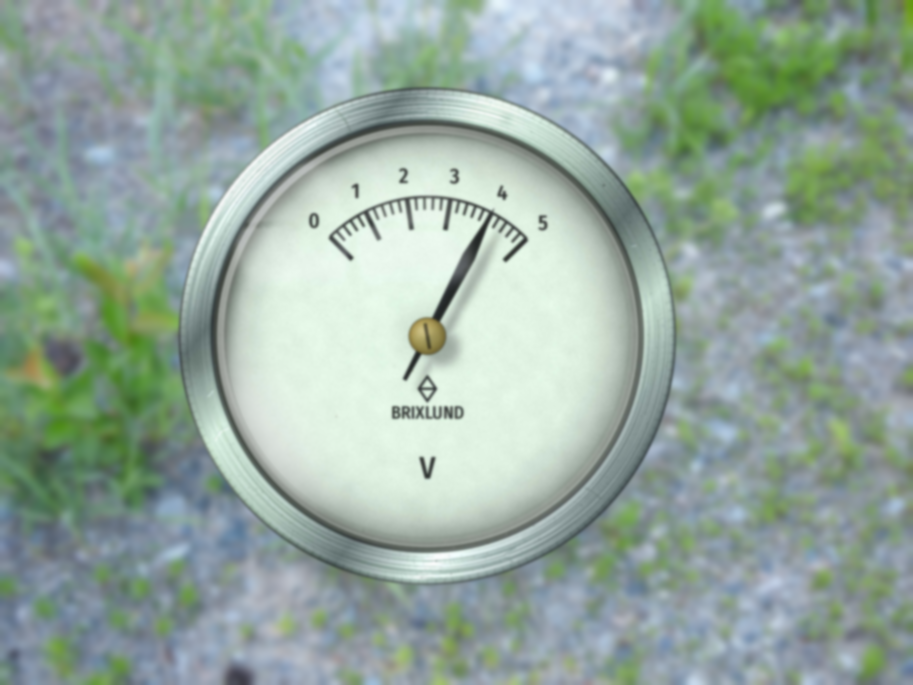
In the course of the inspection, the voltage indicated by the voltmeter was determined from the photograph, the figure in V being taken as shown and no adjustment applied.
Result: 4 V
